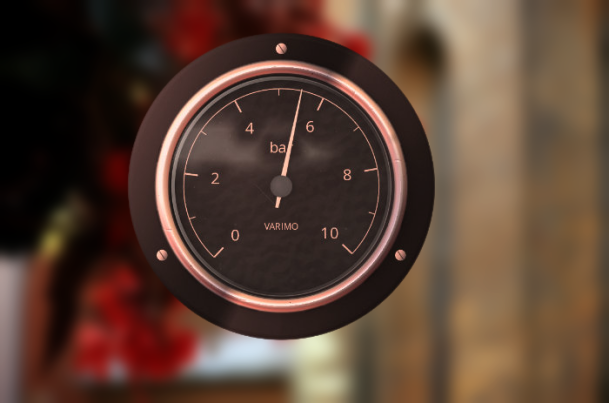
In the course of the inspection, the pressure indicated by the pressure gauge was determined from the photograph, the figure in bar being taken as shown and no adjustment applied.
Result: 5.5 bar
